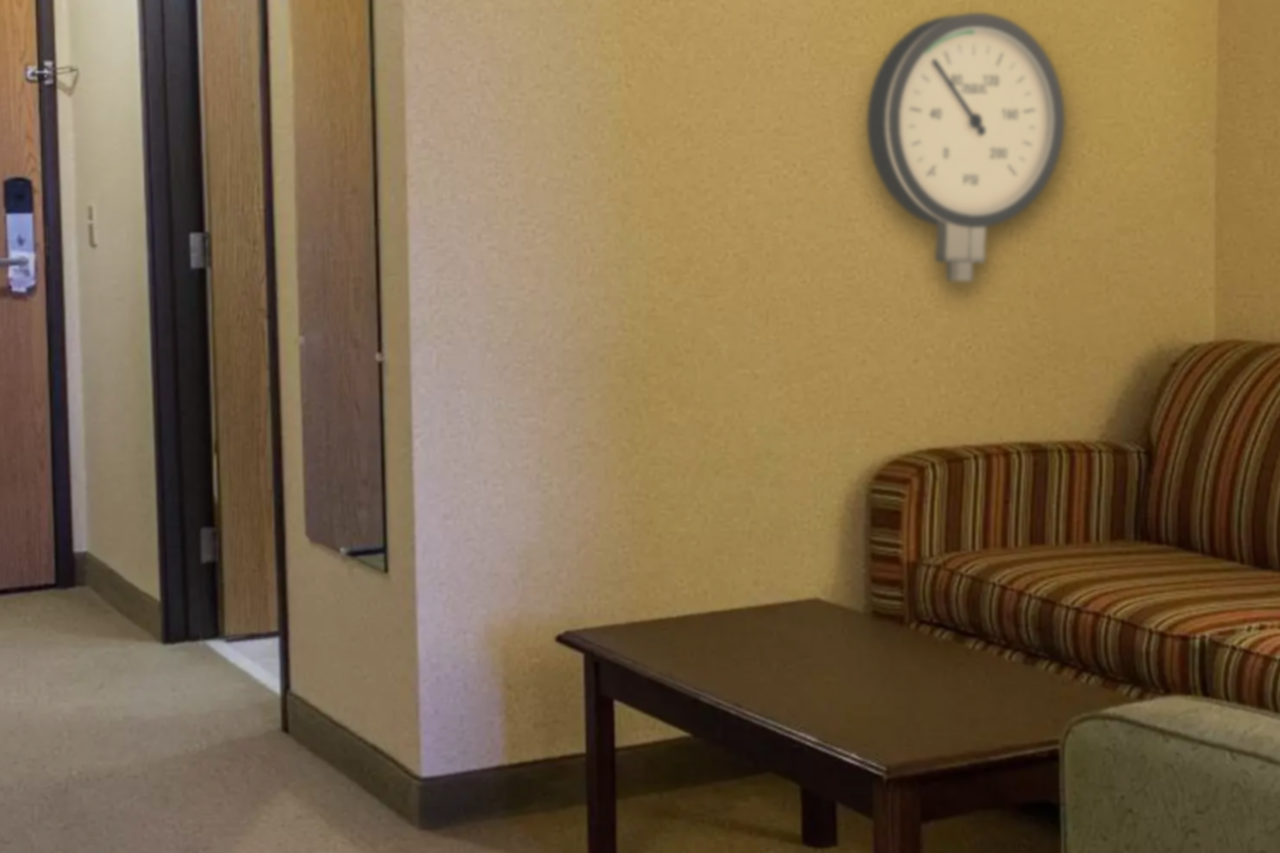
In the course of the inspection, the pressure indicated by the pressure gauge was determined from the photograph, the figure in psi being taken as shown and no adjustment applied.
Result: 70 psi
